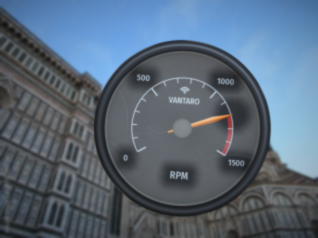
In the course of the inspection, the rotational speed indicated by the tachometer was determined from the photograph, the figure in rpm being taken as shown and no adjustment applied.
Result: 1200 rpm
